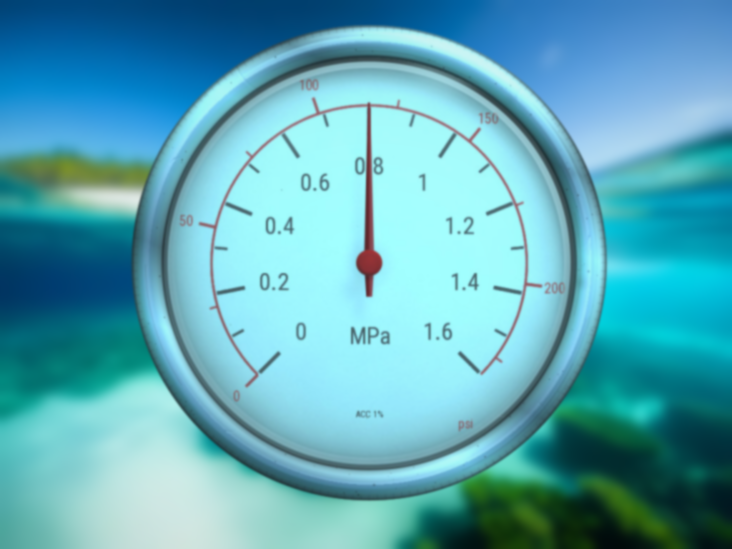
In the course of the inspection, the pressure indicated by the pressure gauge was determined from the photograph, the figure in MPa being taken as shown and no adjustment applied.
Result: 0.8 MPa
